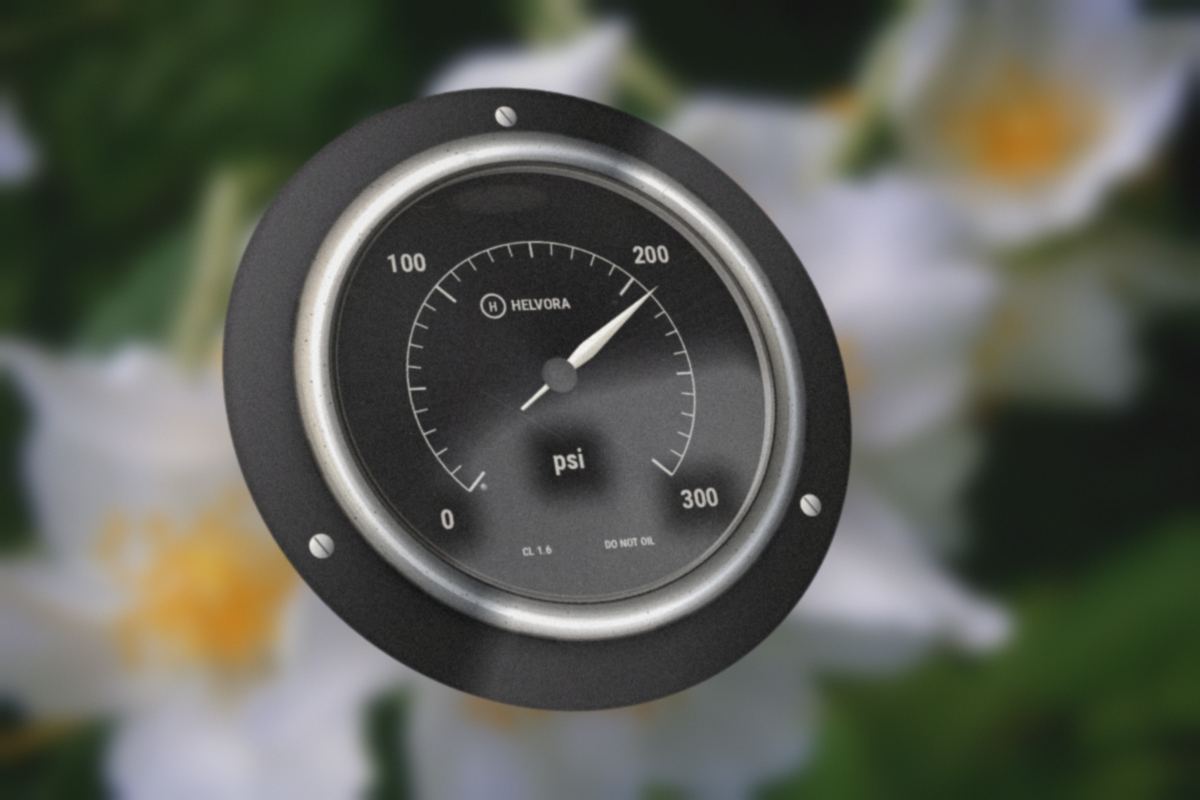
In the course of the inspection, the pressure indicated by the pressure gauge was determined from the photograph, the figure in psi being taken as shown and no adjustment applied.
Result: 210 psi
